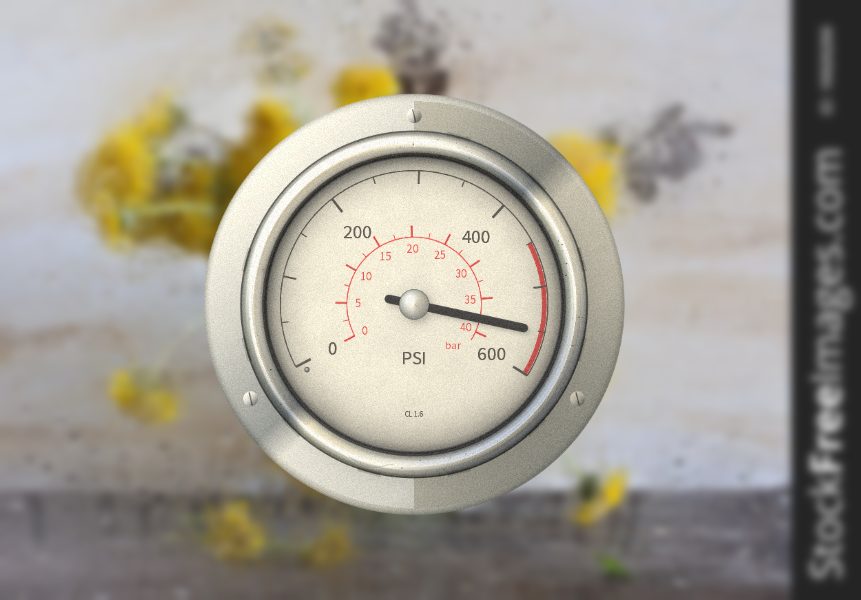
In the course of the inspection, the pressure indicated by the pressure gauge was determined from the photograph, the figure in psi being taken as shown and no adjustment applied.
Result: 550 psi
